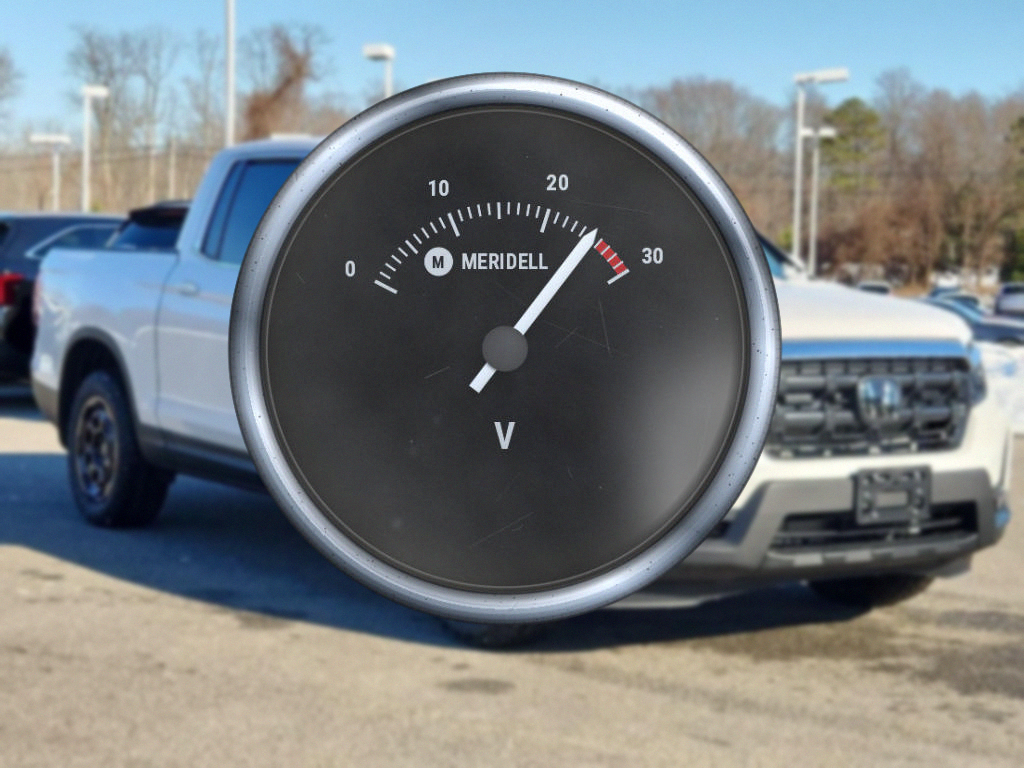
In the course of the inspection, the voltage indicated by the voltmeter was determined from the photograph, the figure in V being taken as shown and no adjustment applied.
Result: 25 V
